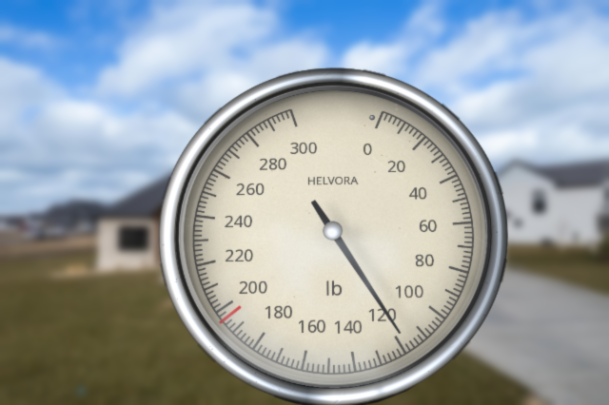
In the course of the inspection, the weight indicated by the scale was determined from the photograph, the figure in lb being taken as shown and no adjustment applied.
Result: 118 lb
